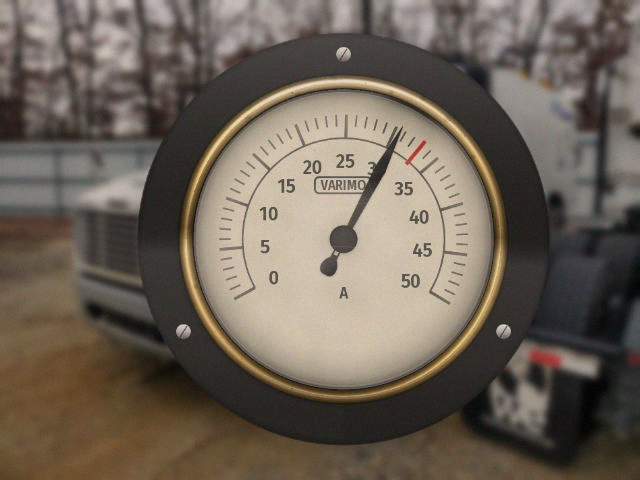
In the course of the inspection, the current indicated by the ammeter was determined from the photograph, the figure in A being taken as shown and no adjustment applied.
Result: 30.5 A
